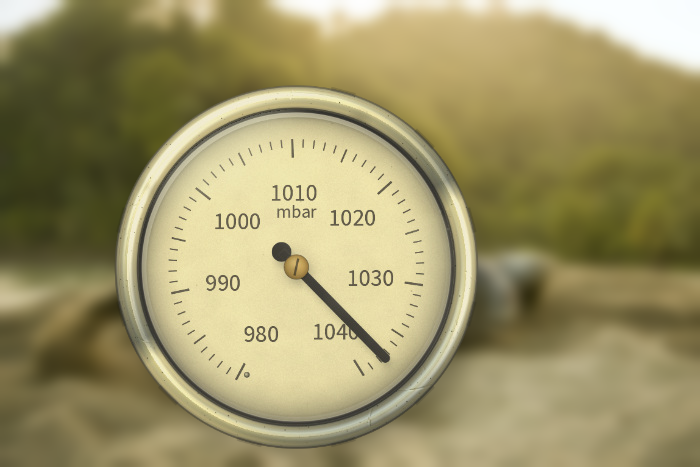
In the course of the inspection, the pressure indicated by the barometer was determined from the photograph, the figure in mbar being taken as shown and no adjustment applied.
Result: 1037.5 mbar
